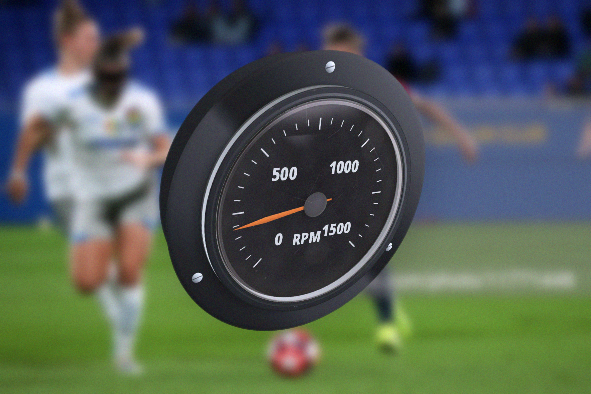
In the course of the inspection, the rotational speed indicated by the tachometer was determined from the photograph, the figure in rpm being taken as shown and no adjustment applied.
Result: 200 rpm
